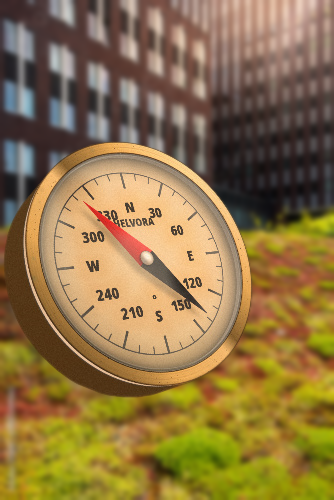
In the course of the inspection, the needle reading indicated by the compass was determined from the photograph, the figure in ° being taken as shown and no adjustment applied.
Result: 320 °
